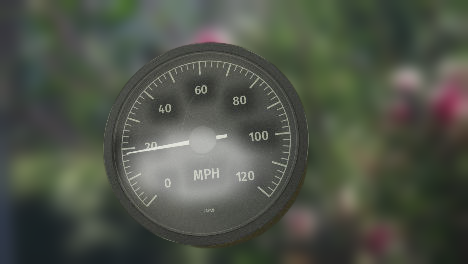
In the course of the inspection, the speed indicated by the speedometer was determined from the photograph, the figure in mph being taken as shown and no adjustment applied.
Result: 18 mph
